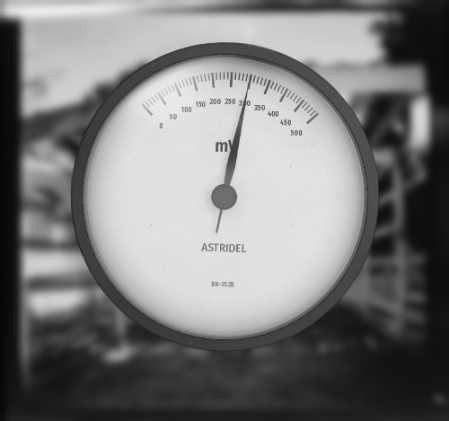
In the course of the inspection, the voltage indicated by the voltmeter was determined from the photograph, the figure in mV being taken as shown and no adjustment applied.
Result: 300 mV
